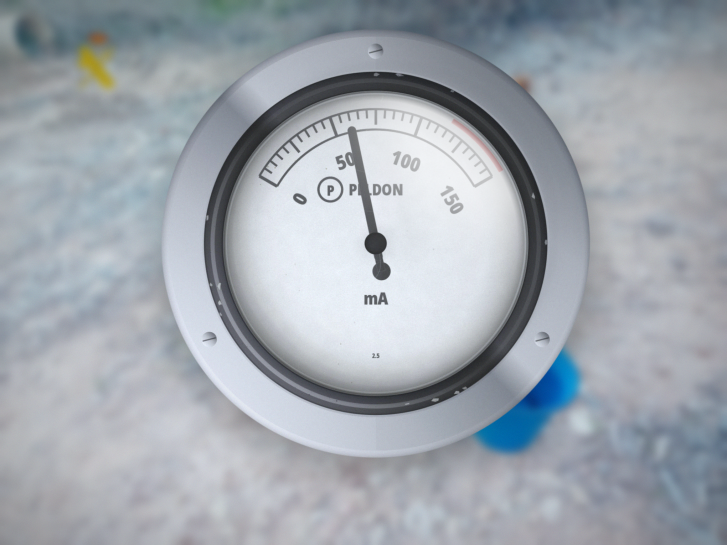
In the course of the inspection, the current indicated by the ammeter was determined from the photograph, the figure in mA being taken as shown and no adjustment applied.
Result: 60 mA
